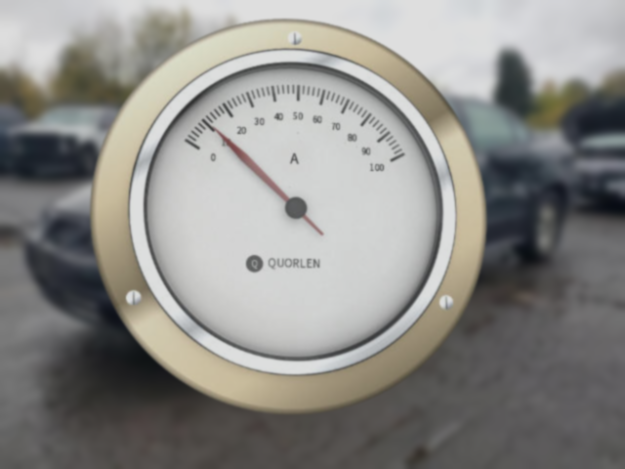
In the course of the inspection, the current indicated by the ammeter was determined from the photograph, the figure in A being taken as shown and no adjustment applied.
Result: 10 A
